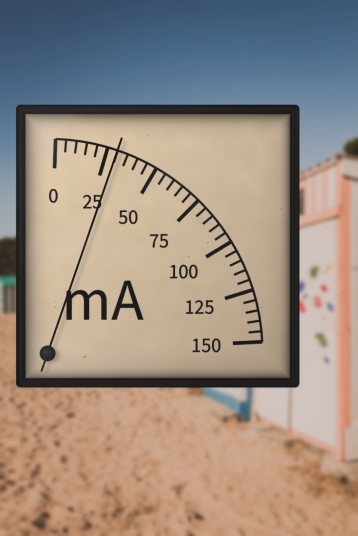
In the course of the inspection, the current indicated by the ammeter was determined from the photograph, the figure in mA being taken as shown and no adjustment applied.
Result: 30 mA
